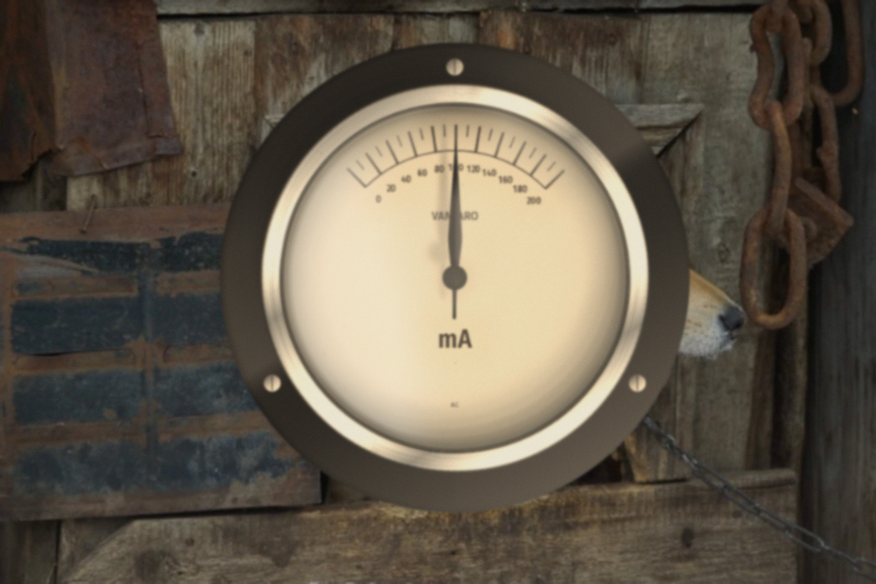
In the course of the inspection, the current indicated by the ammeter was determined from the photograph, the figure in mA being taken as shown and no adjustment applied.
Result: 100 mA
